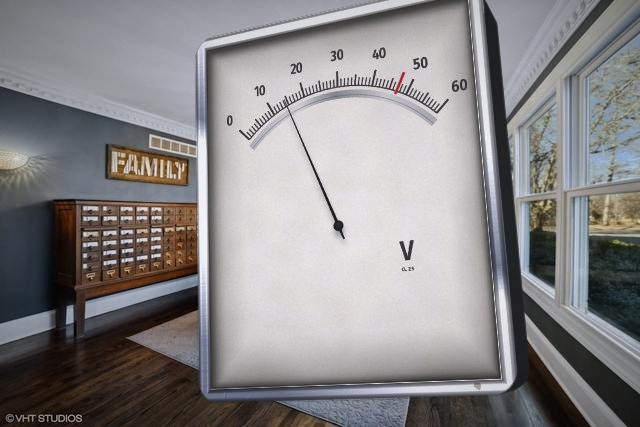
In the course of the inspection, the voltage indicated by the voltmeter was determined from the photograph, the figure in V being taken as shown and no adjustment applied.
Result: 15 V
